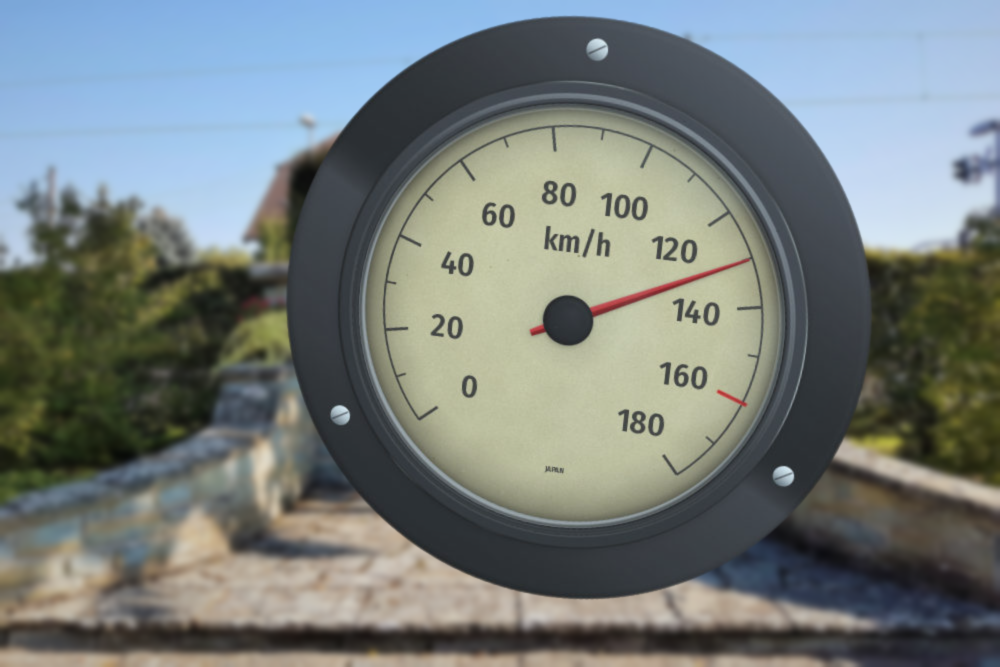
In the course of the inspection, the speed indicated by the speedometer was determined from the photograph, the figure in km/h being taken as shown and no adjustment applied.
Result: 130 km/h
